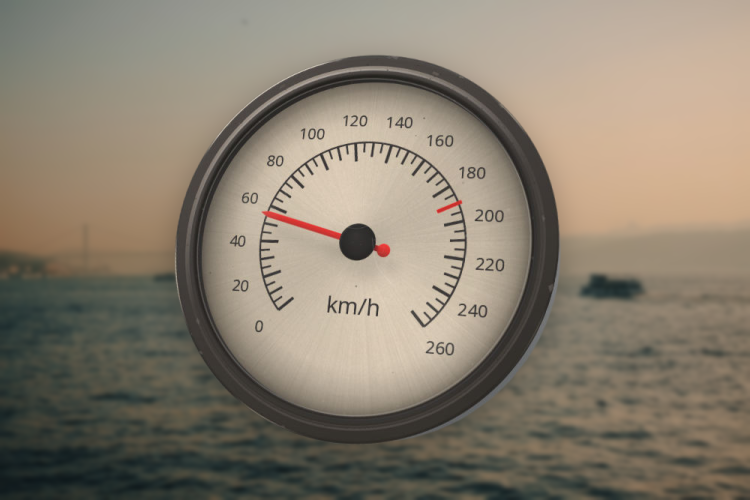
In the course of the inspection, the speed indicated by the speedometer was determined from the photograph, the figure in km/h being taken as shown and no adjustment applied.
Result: 55 km/h
